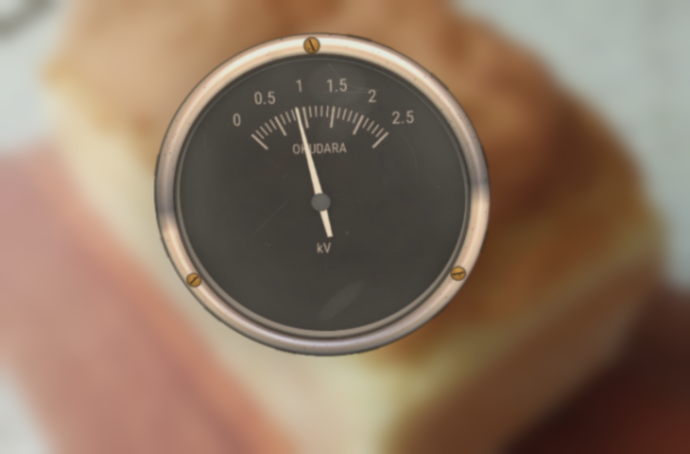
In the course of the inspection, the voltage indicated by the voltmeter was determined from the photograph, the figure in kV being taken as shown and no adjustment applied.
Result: 0.9 kV
